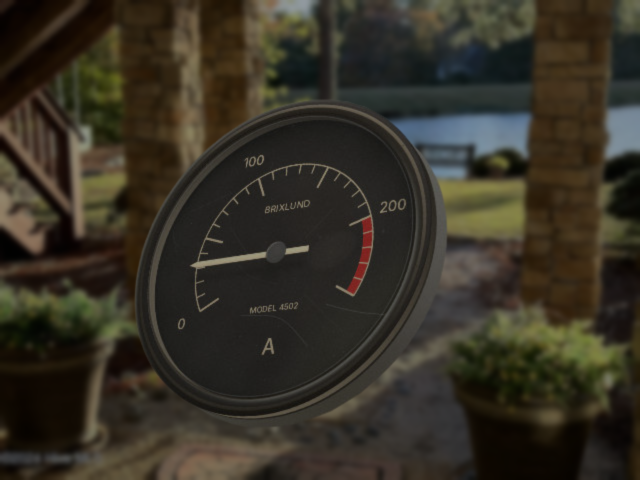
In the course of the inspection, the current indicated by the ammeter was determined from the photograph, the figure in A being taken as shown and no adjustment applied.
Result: 30 A
